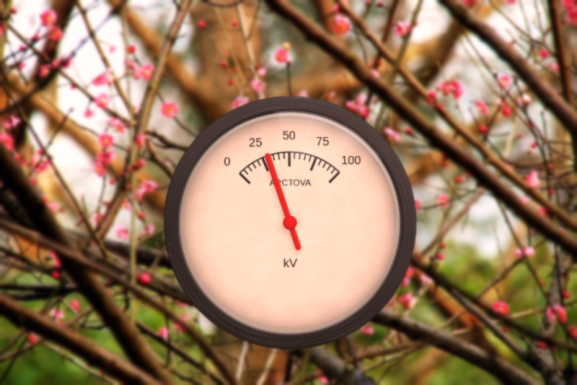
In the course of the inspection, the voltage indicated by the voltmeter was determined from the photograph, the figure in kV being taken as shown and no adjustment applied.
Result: 30 kV
